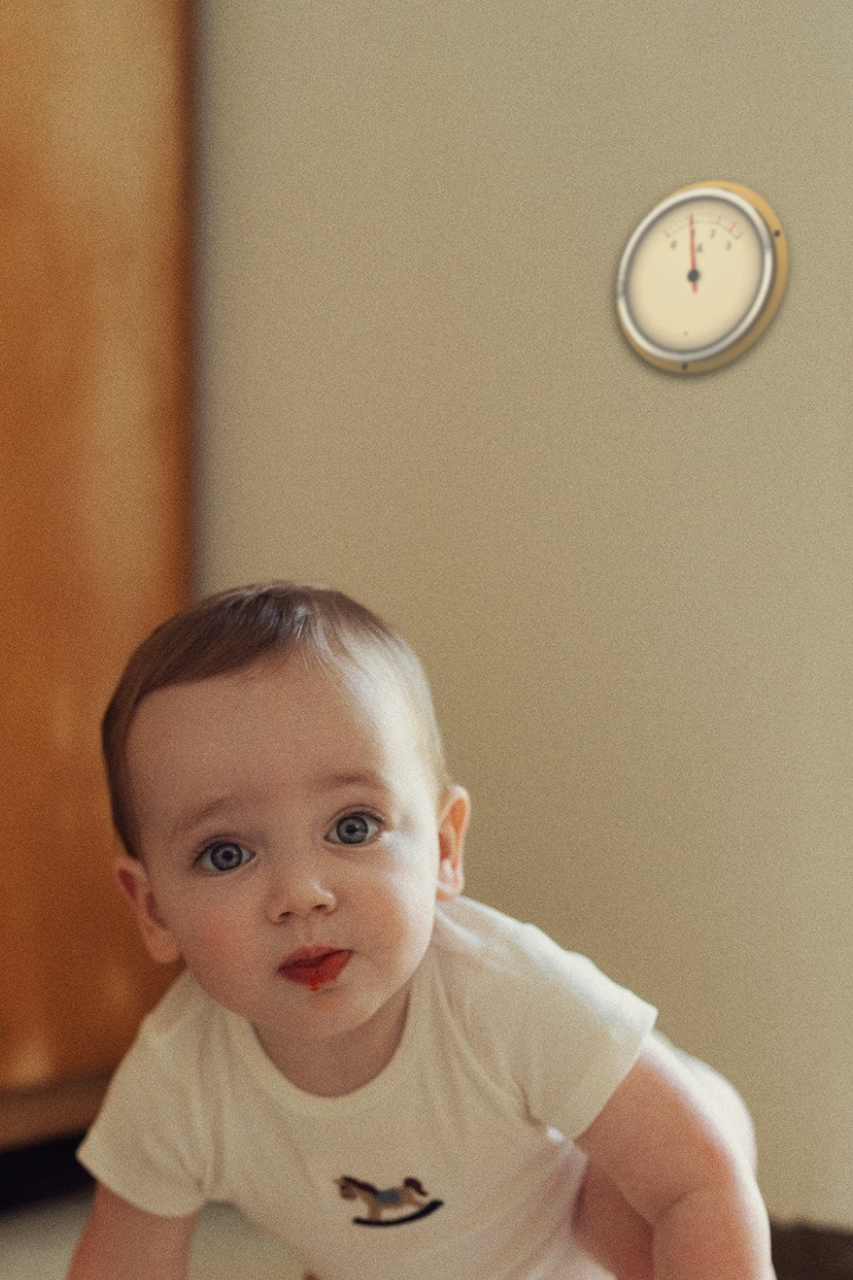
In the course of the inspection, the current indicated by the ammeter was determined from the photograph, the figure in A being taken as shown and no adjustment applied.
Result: 1 A
